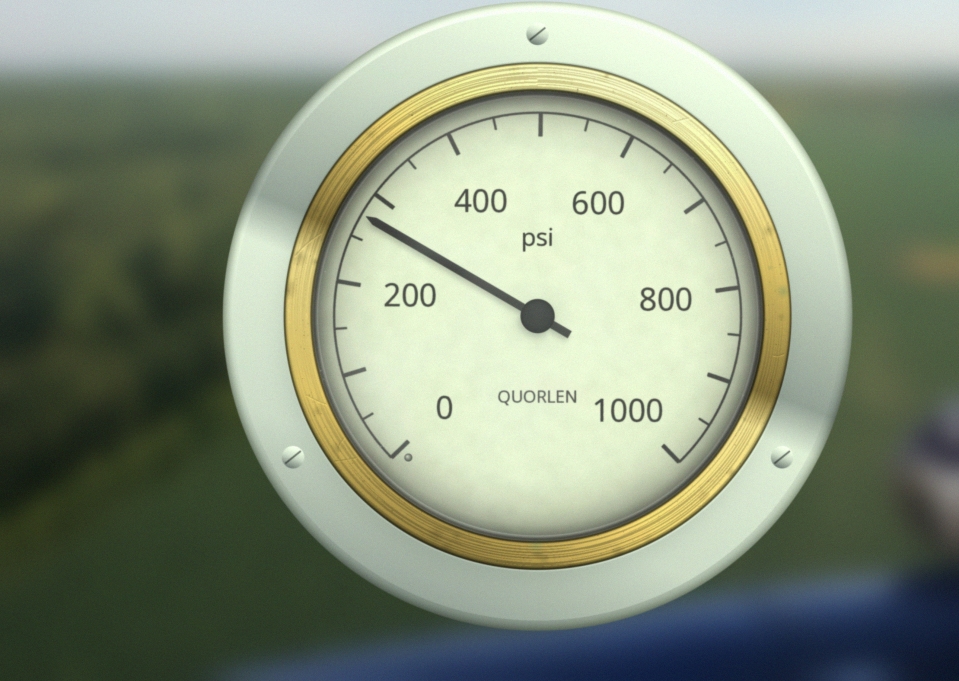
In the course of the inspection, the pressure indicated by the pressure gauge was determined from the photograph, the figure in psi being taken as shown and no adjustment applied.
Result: 275 psi
